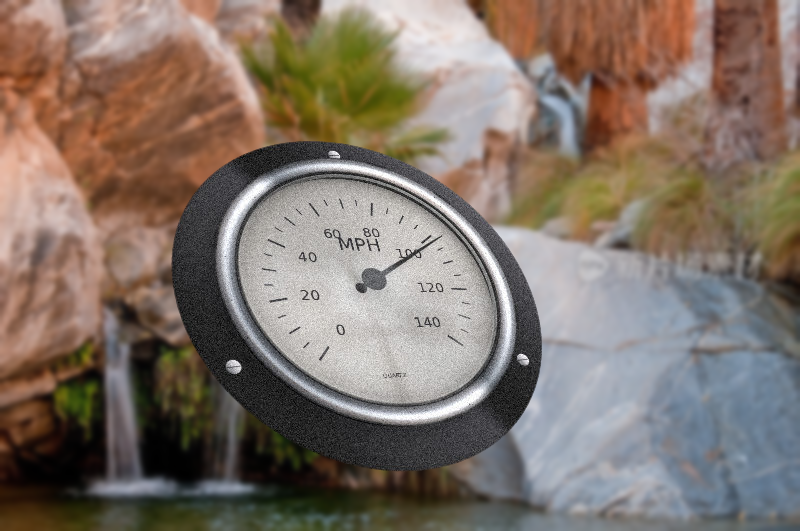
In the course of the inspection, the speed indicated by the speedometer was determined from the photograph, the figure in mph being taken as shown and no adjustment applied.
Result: 102.5 mph
